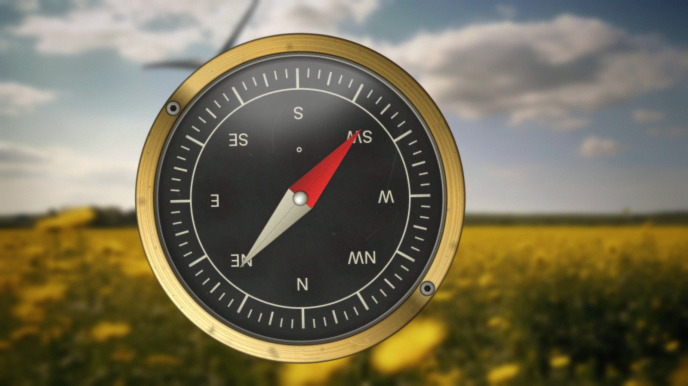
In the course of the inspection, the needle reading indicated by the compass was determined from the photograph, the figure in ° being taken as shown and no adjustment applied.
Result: 222.5 °
